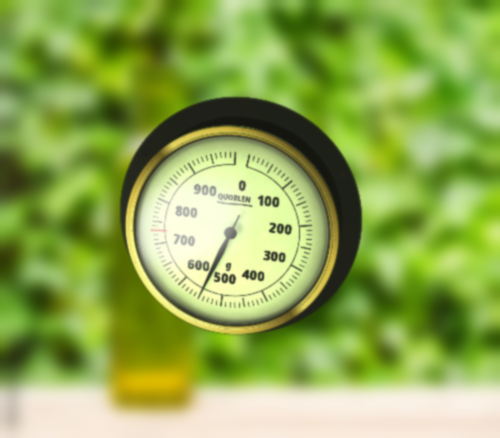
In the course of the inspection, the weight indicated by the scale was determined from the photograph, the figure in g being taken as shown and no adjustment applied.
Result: 550 g
